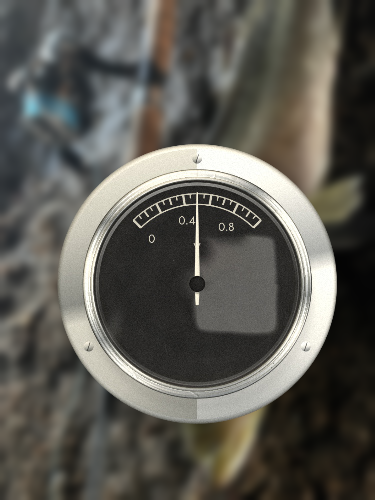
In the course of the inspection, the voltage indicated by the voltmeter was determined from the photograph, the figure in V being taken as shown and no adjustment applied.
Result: 0.5 V
